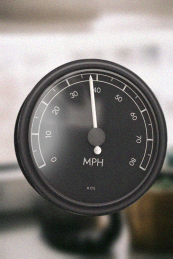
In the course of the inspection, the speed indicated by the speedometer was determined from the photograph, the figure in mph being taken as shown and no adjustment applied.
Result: 37.5 mph
